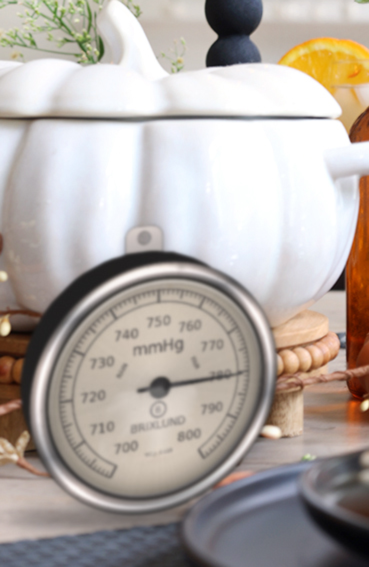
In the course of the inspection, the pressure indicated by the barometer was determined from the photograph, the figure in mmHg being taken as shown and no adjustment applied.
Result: 780 mmHg
